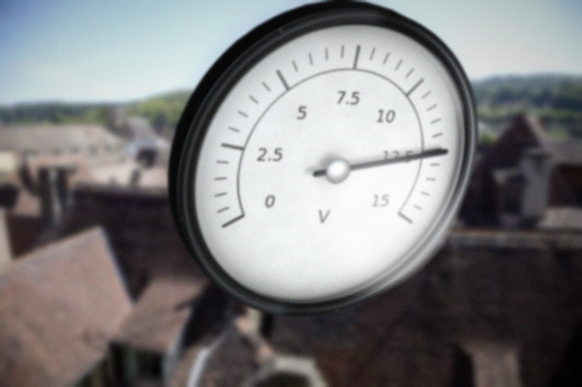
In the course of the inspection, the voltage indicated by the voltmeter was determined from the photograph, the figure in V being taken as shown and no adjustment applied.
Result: 12.5 V
